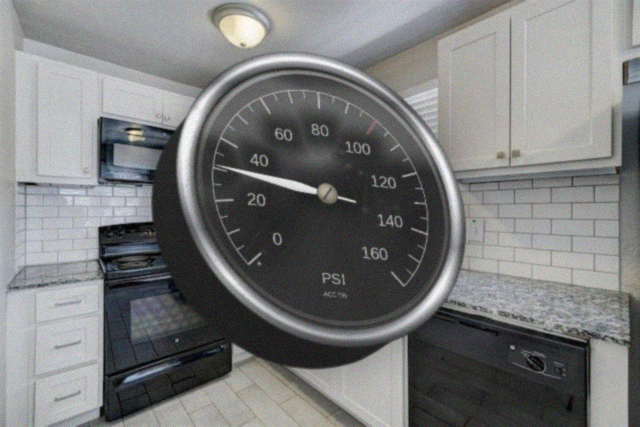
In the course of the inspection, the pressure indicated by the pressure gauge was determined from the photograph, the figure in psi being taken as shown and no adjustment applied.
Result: 30 psi
